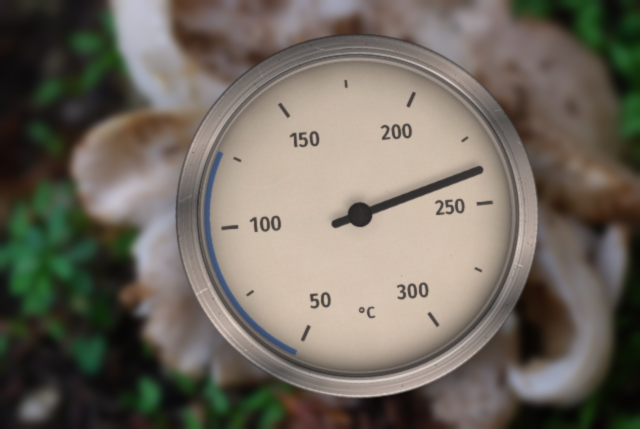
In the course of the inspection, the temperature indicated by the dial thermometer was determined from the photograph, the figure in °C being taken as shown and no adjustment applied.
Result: 237.5 °C
